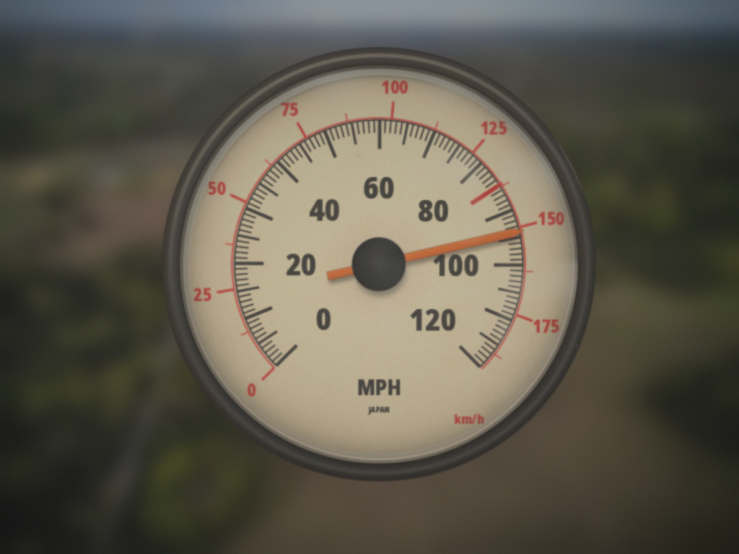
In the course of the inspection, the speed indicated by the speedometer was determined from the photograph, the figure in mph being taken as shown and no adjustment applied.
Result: 94 mph
